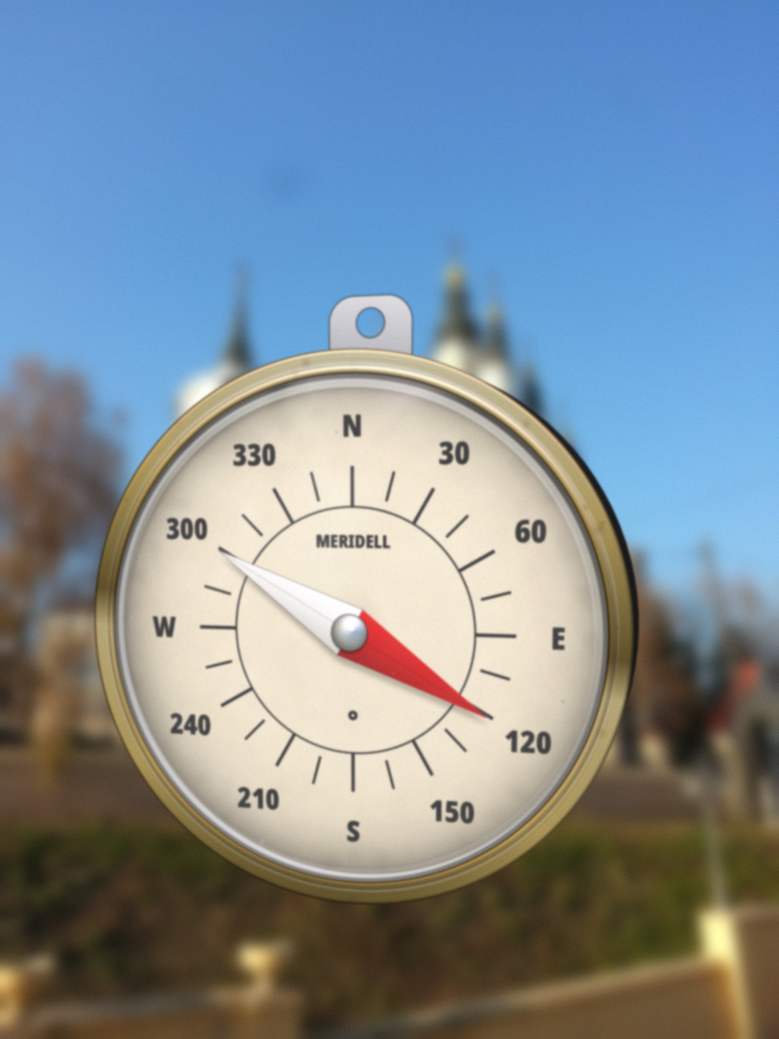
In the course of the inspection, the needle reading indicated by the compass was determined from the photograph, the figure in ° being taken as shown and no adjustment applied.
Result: 120 °
